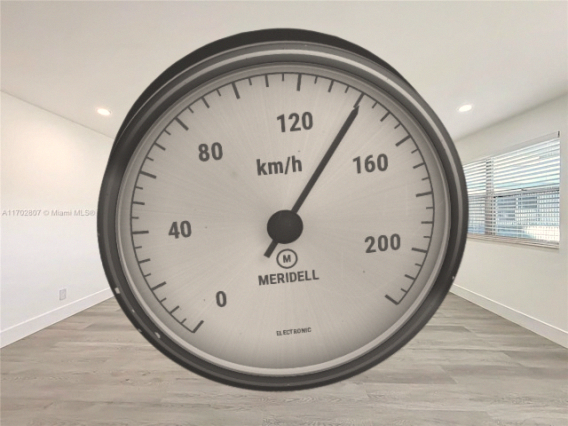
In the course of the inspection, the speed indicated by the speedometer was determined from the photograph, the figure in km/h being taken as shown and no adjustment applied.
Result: 140 km/h
